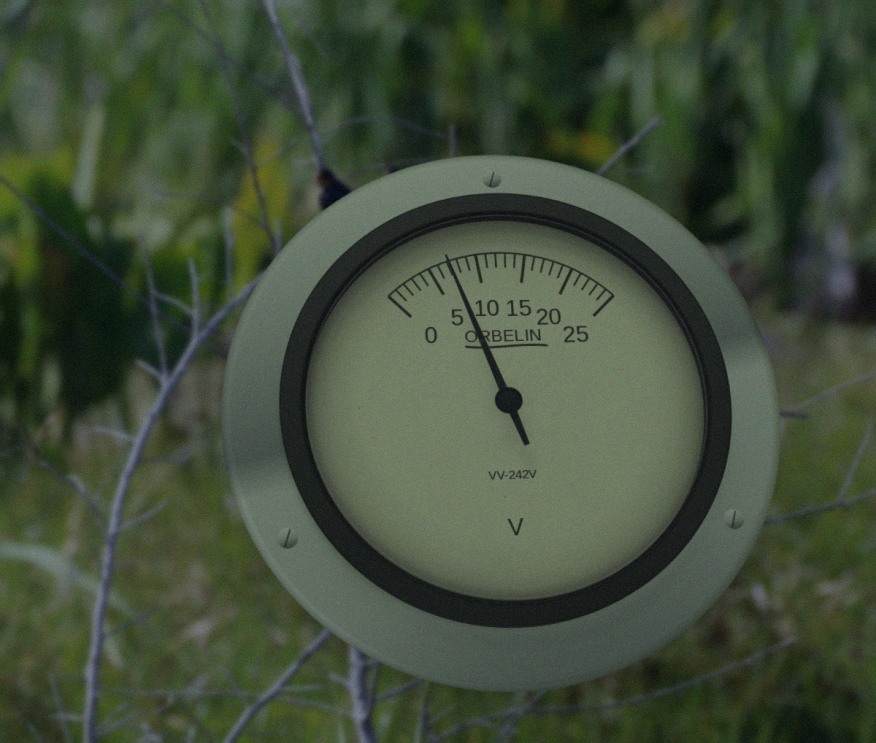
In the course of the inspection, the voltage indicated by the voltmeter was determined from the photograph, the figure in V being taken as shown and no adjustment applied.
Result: 7 V
